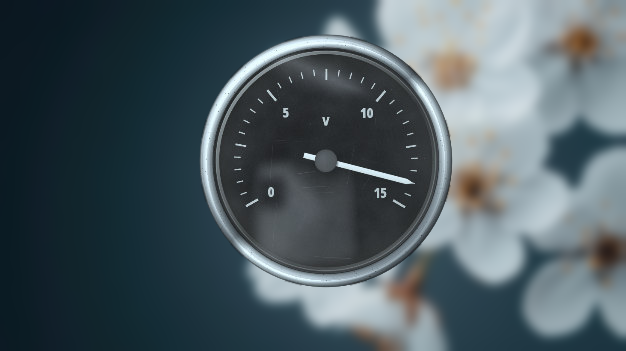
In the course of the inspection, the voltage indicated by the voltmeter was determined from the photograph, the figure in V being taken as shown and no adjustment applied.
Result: 14 V
